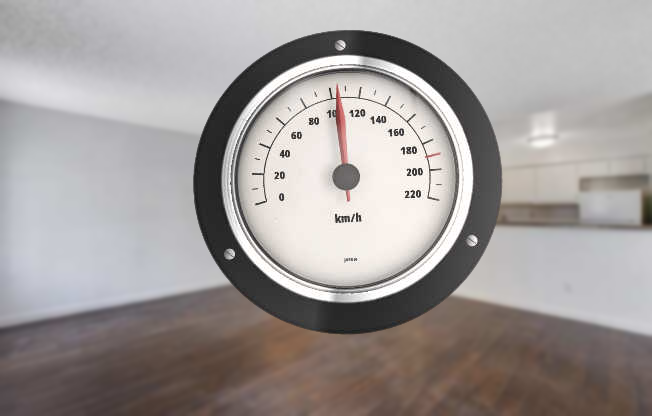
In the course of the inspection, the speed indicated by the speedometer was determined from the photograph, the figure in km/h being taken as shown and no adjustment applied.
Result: 105 km/h
